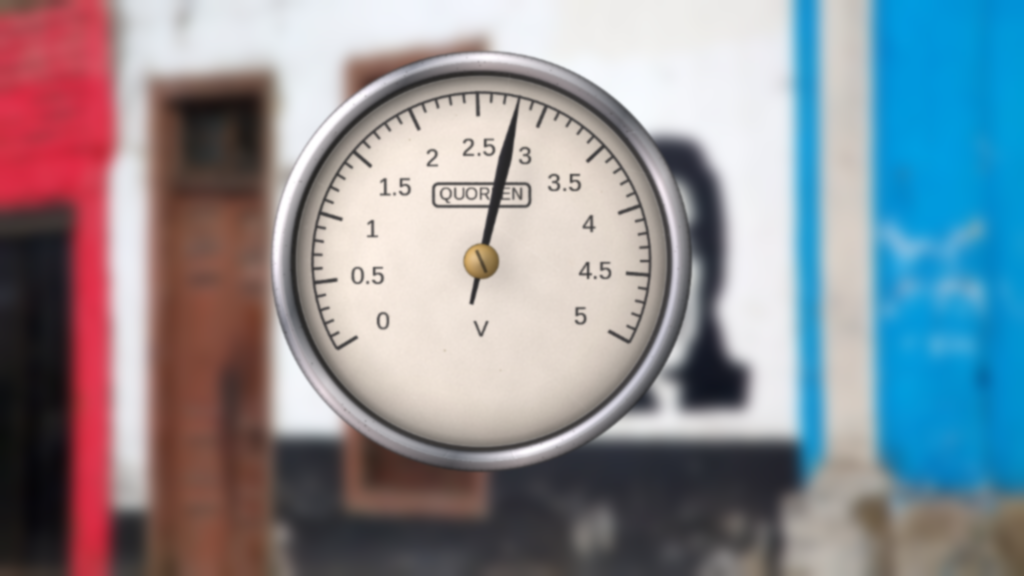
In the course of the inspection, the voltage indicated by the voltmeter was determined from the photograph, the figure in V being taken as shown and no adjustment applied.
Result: 2.8 V
